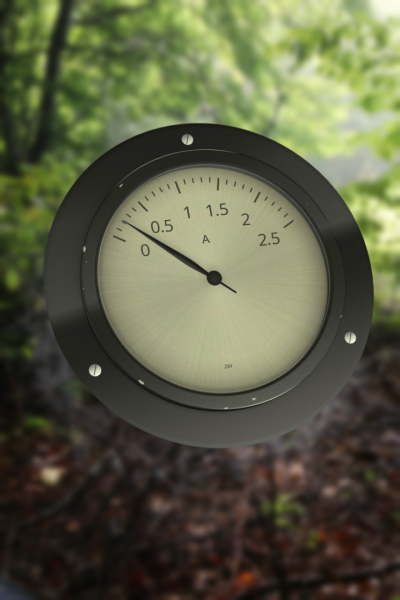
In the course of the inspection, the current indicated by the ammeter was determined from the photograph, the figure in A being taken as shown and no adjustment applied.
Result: 0.2 A
